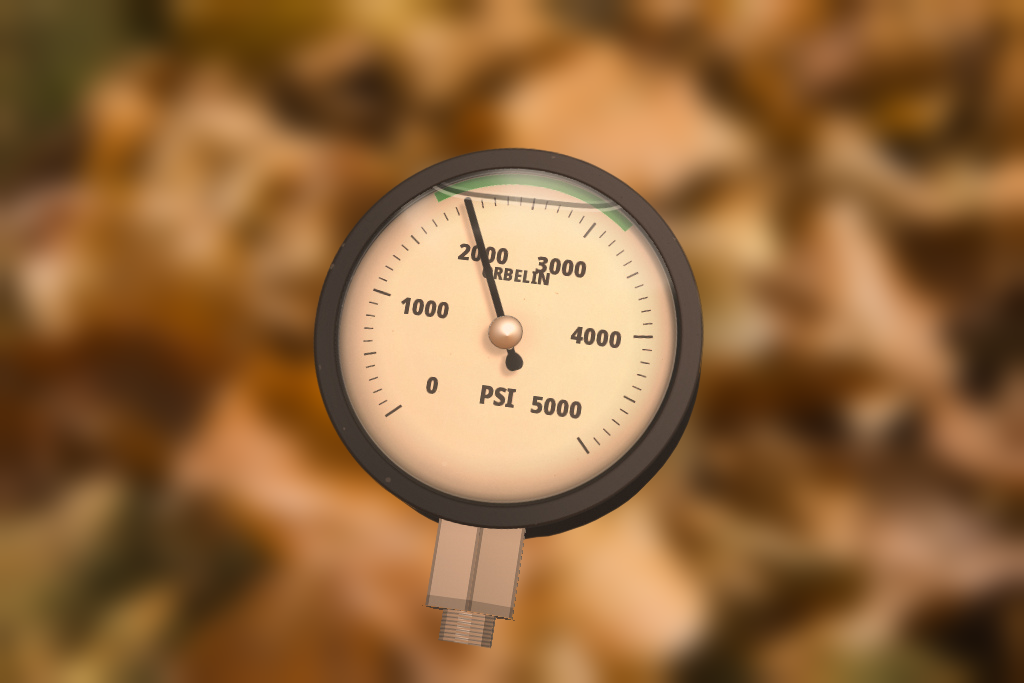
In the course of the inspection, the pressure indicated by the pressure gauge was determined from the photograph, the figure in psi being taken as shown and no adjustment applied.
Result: 2000 psi
